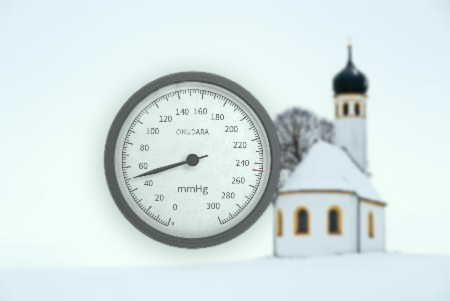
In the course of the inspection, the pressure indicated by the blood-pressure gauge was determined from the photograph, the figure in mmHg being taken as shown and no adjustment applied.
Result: 50 mmHg
